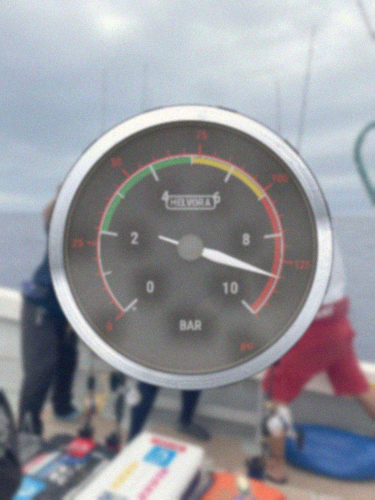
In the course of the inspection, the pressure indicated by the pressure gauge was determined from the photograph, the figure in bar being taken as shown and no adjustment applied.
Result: 9 bar
